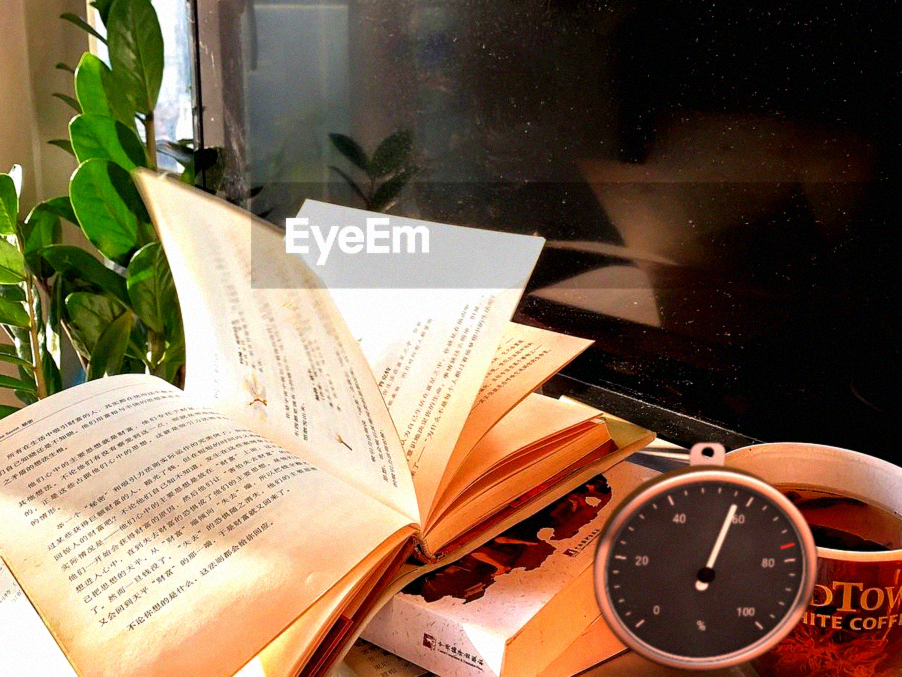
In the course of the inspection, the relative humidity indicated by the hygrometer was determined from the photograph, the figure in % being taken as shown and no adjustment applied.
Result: 56 %
